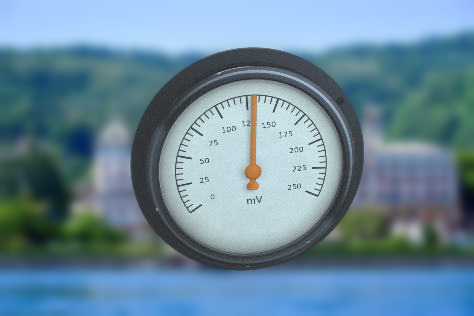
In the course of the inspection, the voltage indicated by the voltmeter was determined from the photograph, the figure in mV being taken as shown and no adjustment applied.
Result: 130 mV
